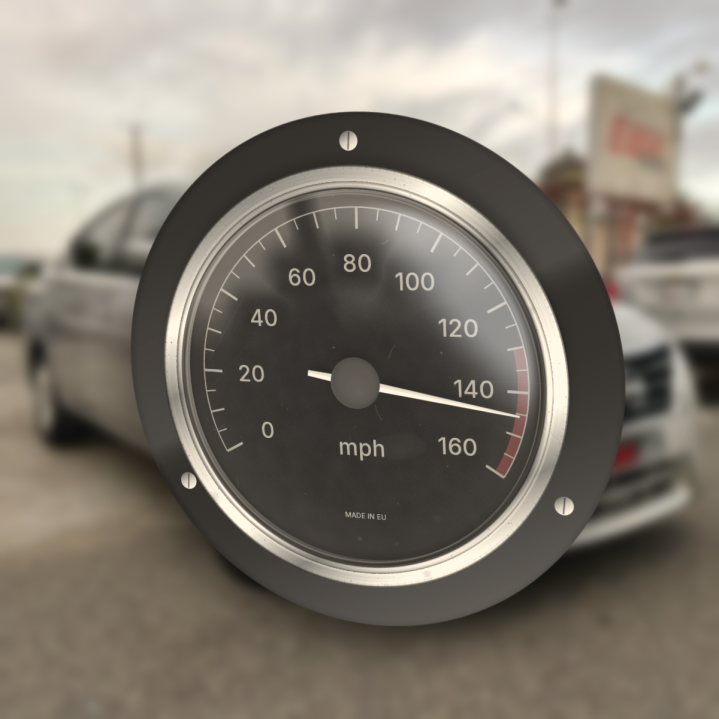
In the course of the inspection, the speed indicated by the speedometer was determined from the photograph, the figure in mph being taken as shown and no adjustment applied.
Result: 145 mph
